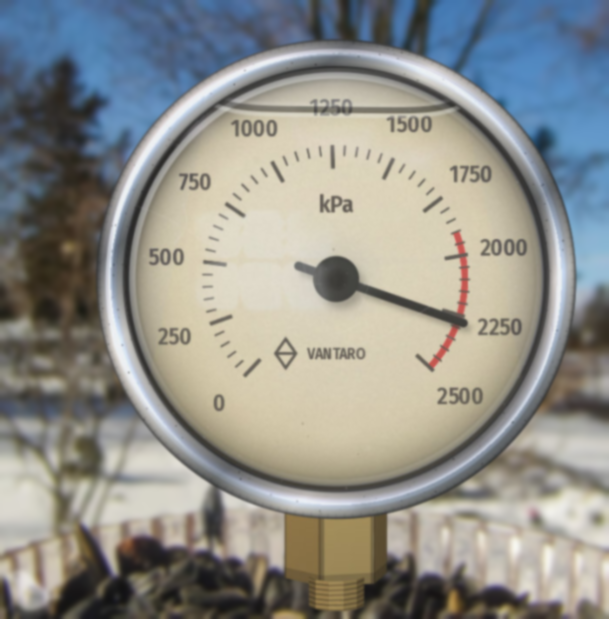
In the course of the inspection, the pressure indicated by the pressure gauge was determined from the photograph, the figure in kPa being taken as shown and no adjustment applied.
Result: 2275 kPa
